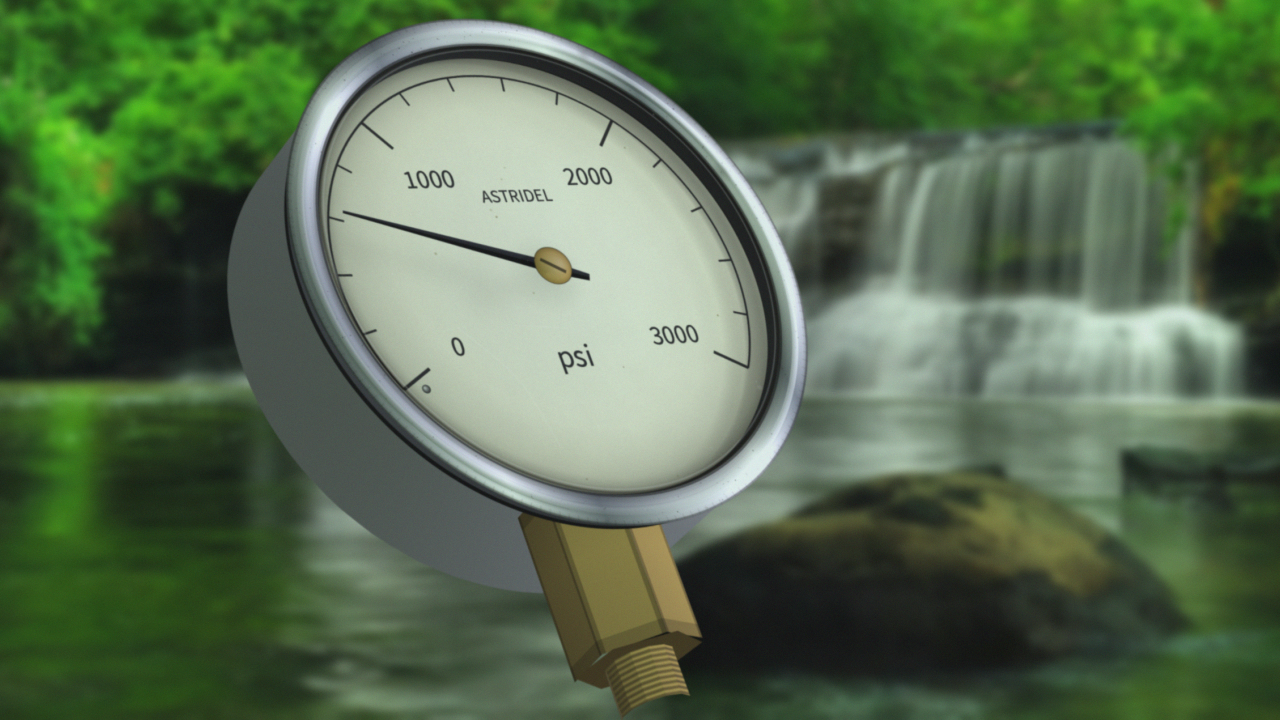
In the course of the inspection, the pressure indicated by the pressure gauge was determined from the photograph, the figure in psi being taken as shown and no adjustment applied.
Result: 600 psi
